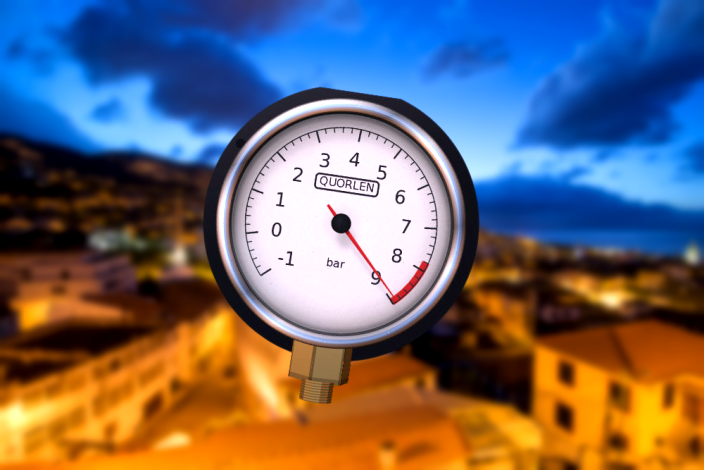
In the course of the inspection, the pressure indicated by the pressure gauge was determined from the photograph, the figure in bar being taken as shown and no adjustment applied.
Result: 8.9 bar
